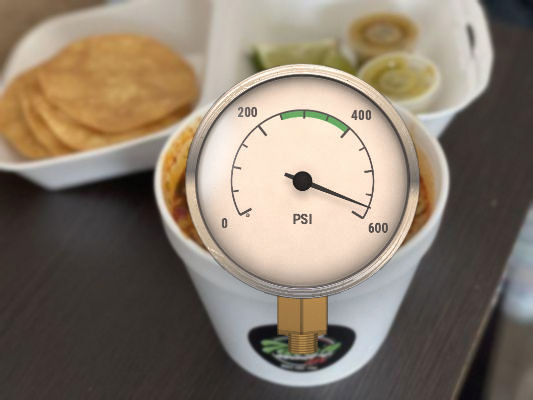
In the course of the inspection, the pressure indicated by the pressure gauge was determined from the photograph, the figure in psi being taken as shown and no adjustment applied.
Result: 575 psi
